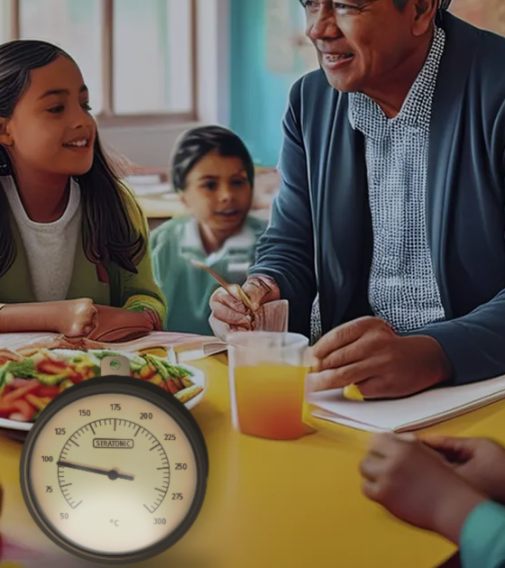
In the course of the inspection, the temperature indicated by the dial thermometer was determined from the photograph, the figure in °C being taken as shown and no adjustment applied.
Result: 100 °C
